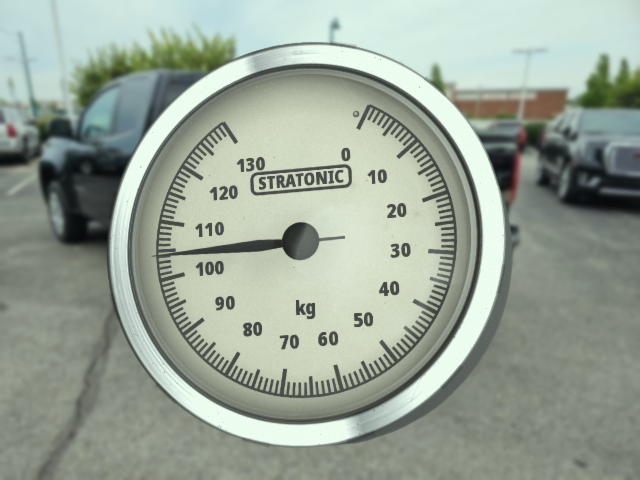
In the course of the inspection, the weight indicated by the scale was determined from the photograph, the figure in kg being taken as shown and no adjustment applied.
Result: 104 kg
